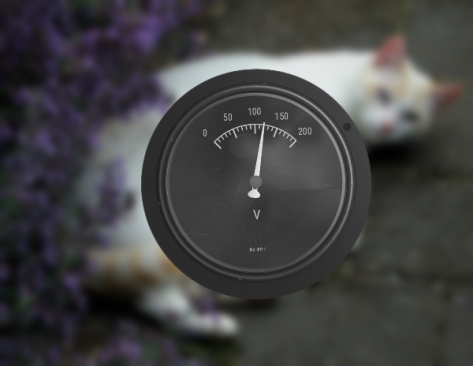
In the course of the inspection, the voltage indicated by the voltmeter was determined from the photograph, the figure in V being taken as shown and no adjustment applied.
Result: 120 V
